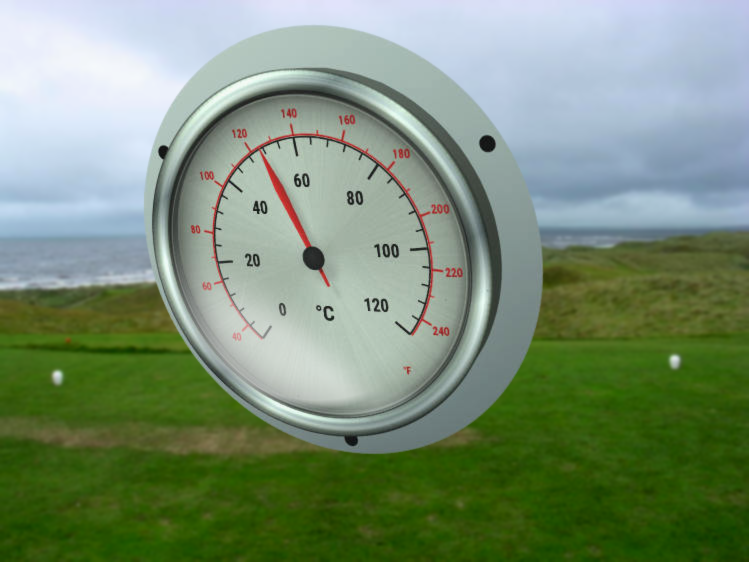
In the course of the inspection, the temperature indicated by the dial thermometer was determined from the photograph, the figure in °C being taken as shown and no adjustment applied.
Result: 52 °C
